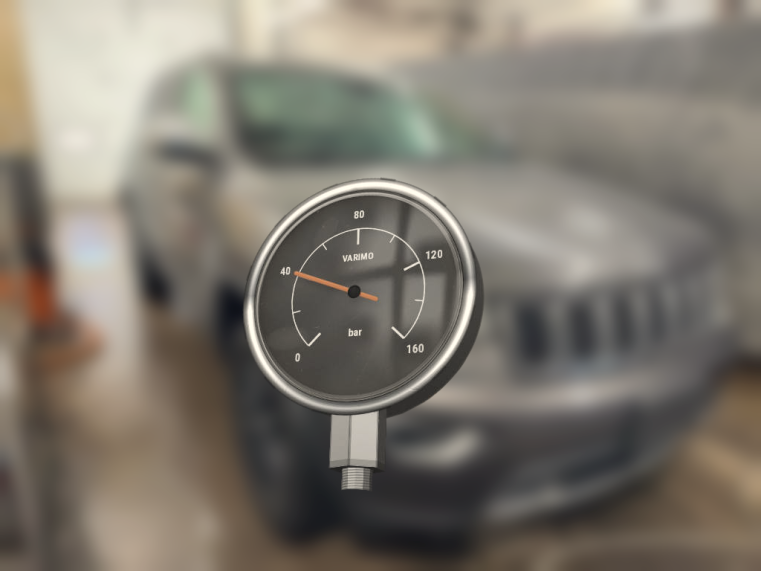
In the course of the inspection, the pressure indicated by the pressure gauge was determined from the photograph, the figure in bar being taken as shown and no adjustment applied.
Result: 40 bar
